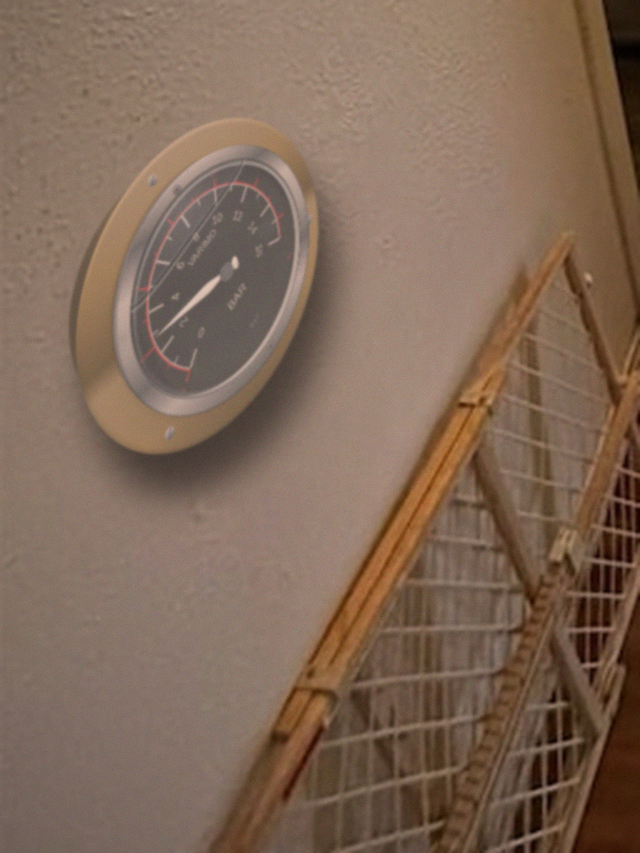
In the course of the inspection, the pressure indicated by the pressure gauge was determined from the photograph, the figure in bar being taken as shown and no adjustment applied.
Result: 3 bar
